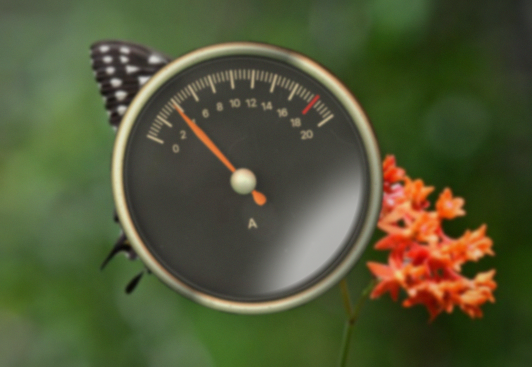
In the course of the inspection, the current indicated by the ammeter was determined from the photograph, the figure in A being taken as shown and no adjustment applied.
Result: 4 A
